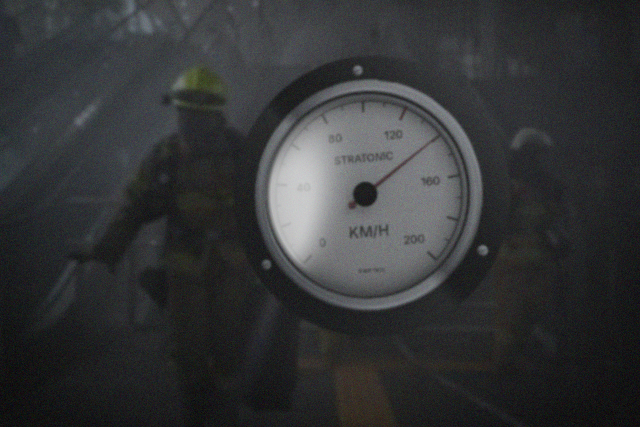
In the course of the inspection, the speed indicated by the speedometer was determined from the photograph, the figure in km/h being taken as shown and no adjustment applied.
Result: 140 km/h
